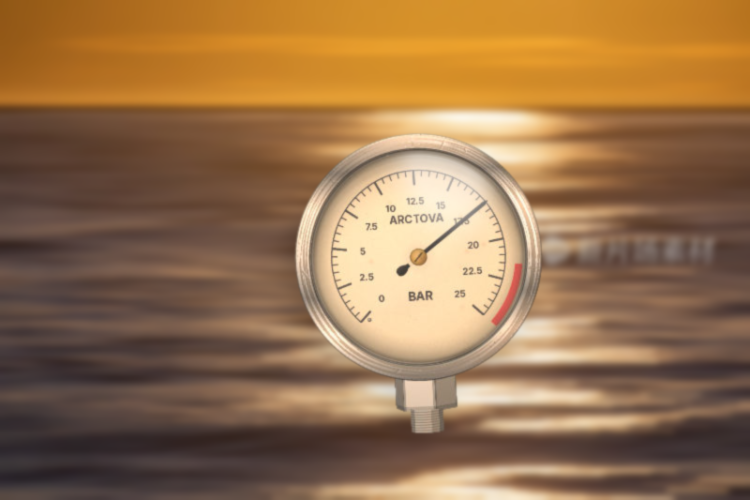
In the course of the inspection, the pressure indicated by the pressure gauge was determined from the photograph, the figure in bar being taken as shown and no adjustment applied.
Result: 17.5 bar
